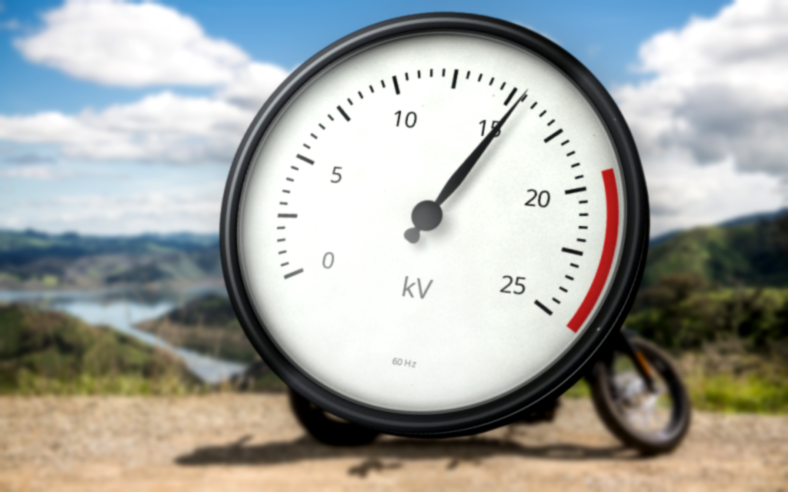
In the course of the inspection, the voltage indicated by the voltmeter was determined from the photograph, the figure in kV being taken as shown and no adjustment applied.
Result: 15.5 kV
